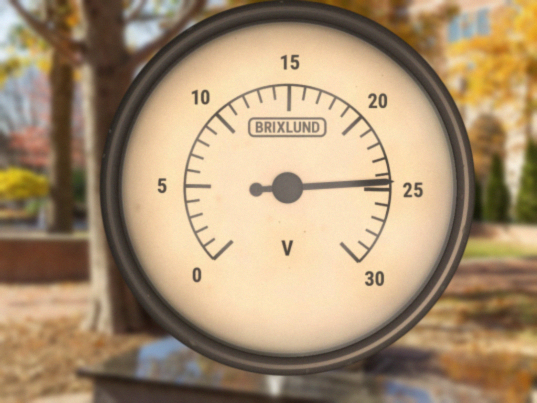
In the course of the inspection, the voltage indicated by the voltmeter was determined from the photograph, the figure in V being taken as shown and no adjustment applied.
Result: 24.5 V
